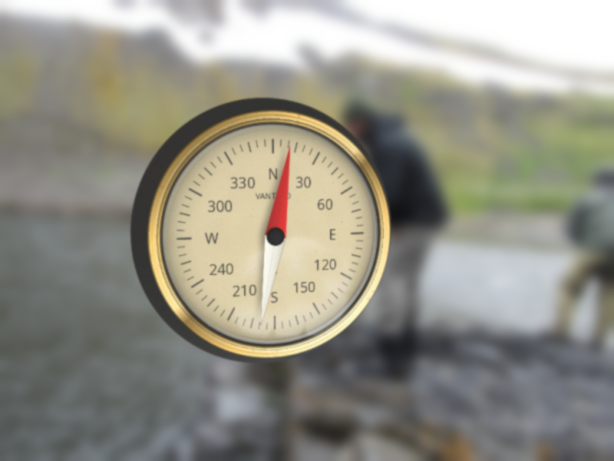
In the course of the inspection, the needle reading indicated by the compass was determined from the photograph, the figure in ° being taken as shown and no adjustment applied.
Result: 10 °
